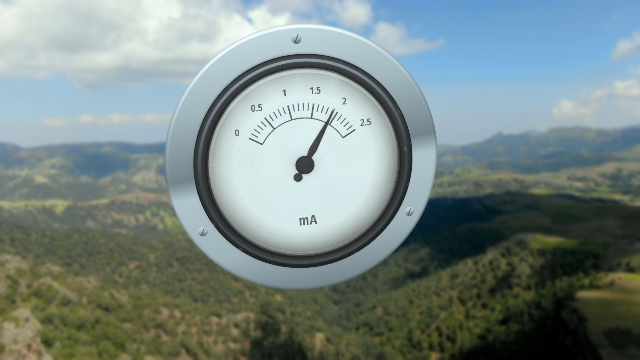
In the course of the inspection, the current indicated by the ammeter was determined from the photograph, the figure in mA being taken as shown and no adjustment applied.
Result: 1.9 mA
